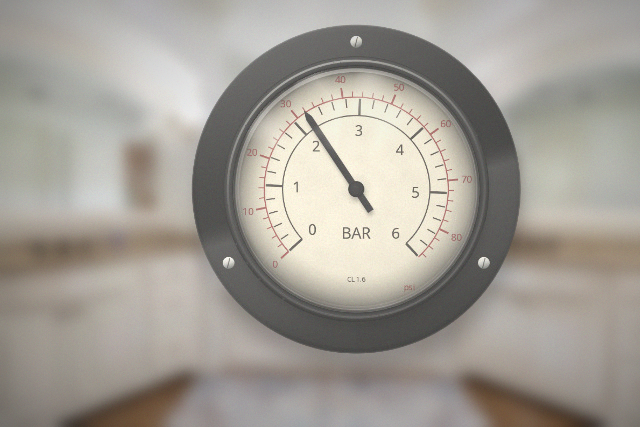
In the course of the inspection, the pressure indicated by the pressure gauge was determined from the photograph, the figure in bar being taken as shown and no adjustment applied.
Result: 2.2 bar
